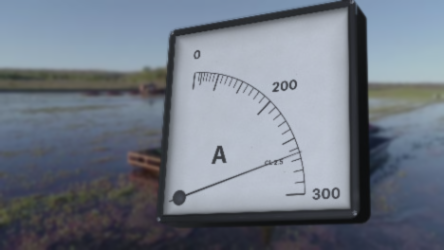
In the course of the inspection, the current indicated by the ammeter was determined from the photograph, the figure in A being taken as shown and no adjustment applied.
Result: 265 A
